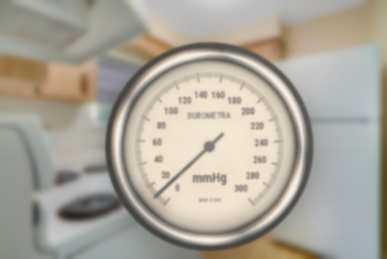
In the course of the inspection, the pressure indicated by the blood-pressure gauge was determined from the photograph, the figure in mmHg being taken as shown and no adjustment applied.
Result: 10 mmHg
